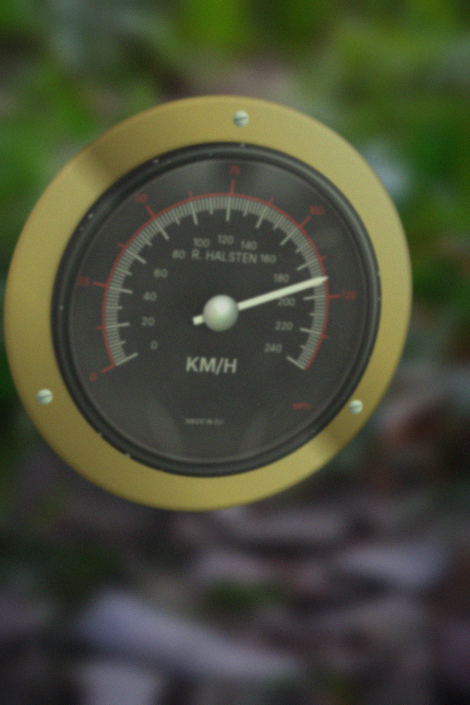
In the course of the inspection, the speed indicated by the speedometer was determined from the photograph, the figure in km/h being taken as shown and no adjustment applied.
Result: 190 km/h
